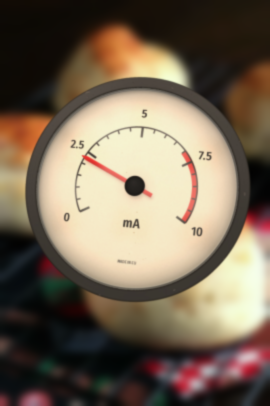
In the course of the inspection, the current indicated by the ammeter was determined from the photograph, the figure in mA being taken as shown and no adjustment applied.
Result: 2.25 mA
